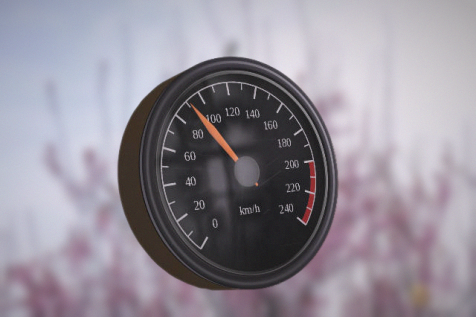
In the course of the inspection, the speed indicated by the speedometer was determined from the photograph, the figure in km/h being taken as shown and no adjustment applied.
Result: 90 km/h
